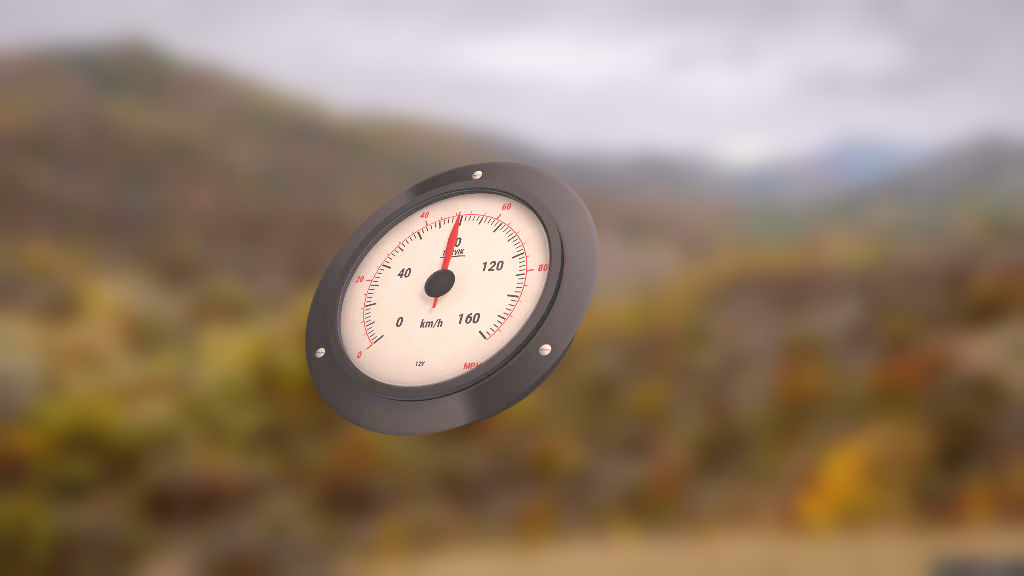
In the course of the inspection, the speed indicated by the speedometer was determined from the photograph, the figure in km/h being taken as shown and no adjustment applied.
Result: 80 km/h
